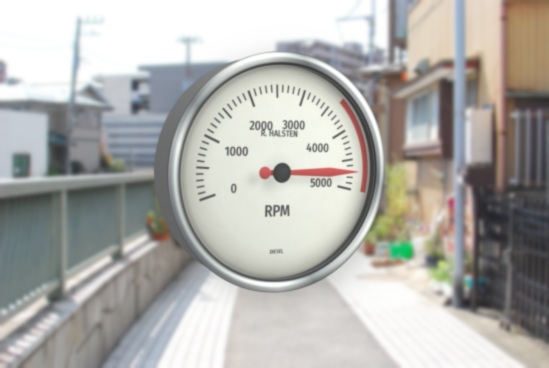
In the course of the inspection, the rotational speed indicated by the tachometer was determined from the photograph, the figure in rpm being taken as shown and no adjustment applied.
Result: 4700 rpm
